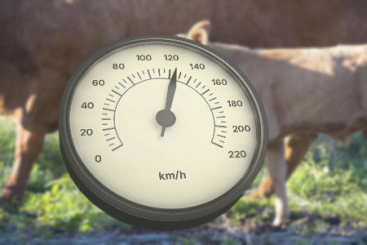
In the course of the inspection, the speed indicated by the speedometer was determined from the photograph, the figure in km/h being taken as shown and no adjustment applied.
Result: 125 km/h
